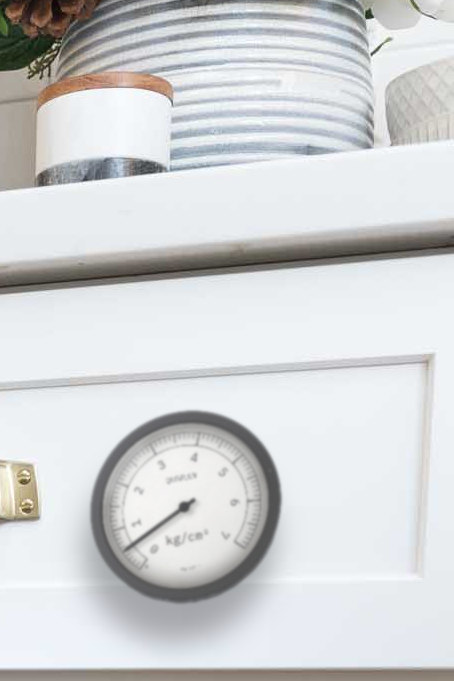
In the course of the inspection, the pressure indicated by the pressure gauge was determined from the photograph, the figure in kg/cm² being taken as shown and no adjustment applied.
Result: 0.5 kg/cm²
